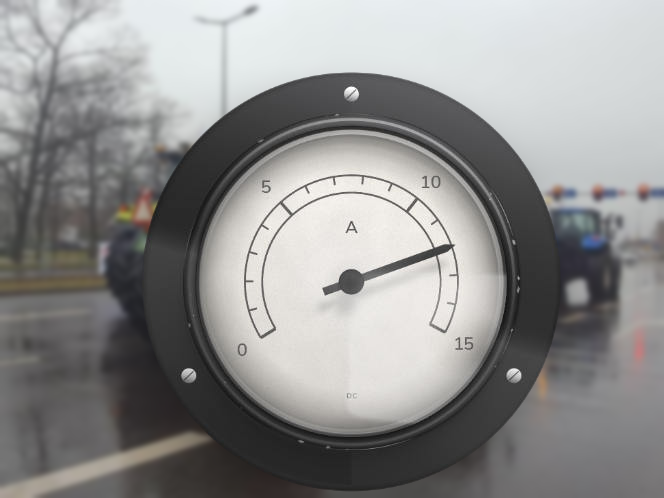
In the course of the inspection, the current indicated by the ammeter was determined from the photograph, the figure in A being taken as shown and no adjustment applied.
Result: 12 A
